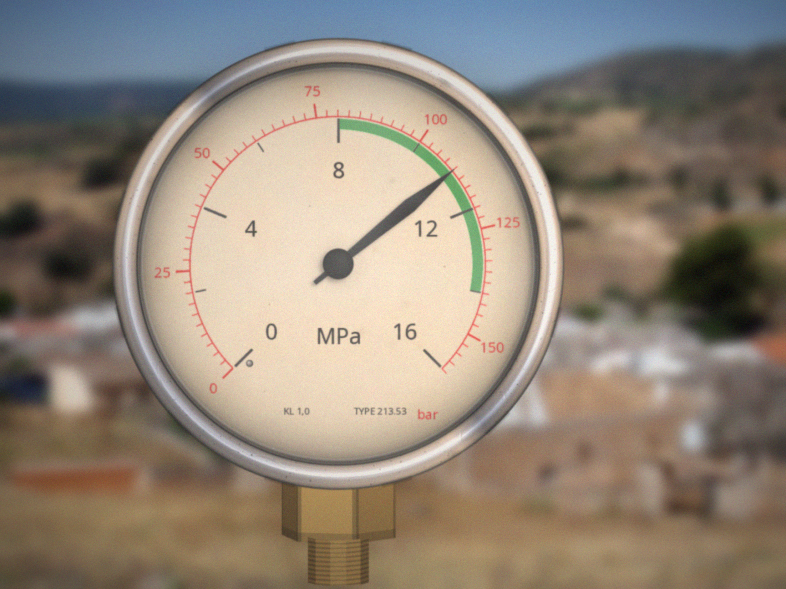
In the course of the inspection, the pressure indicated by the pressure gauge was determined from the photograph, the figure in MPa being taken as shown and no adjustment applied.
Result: 11 MPa
